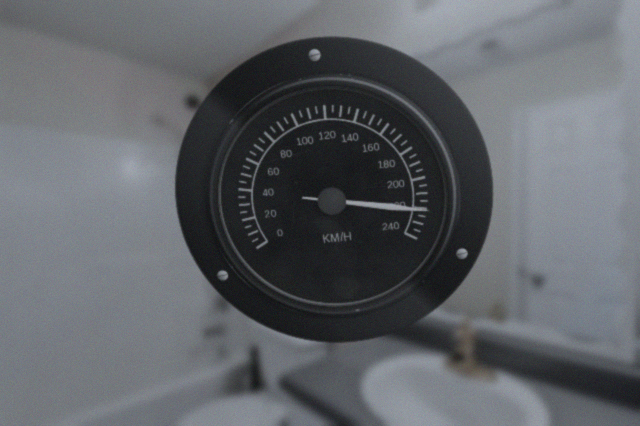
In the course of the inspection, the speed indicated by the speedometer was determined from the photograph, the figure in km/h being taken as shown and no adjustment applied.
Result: 220 km/h
